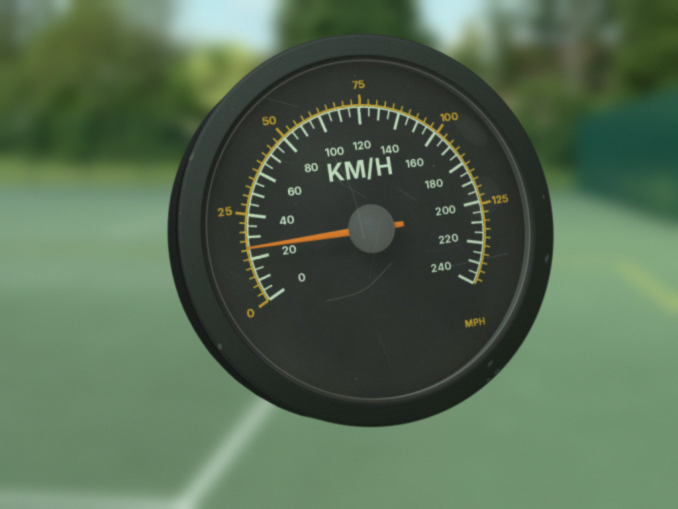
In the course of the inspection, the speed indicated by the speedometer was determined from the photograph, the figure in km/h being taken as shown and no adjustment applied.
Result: 25 km/h
